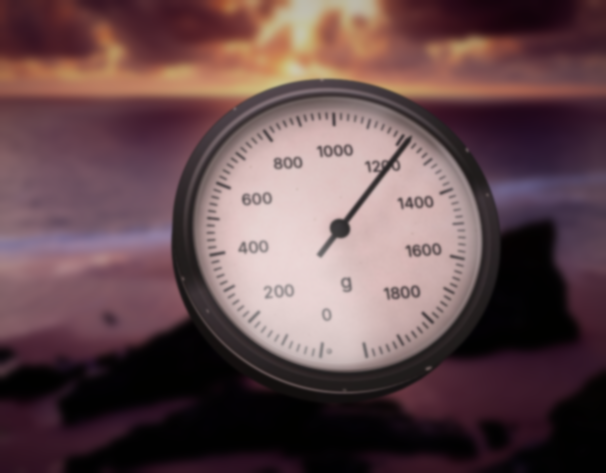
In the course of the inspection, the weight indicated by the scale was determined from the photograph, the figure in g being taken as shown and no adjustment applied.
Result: 1220 g
